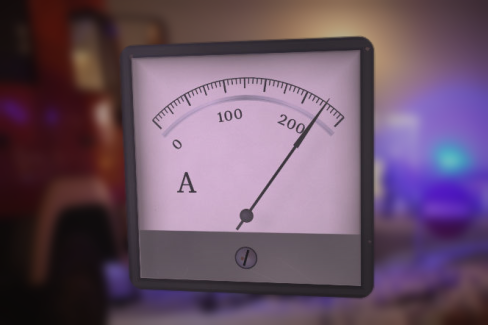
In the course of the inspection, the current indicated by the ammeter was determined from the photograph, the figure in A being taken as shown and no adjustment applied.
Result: 225 A
